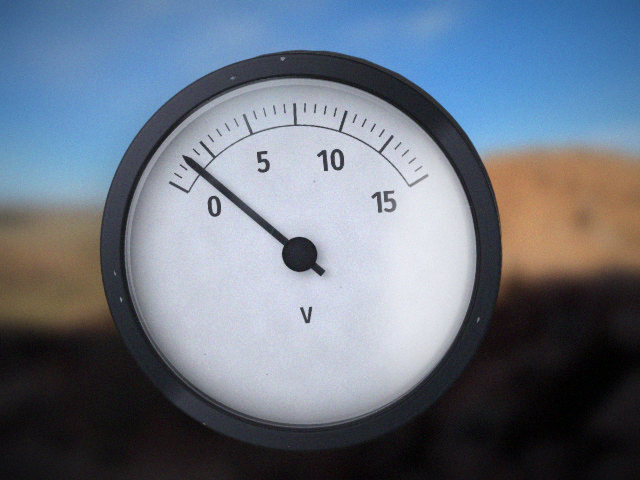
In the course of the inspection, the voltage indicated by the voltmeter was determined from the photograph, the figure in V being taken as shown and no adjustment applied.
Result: 1.5 V
